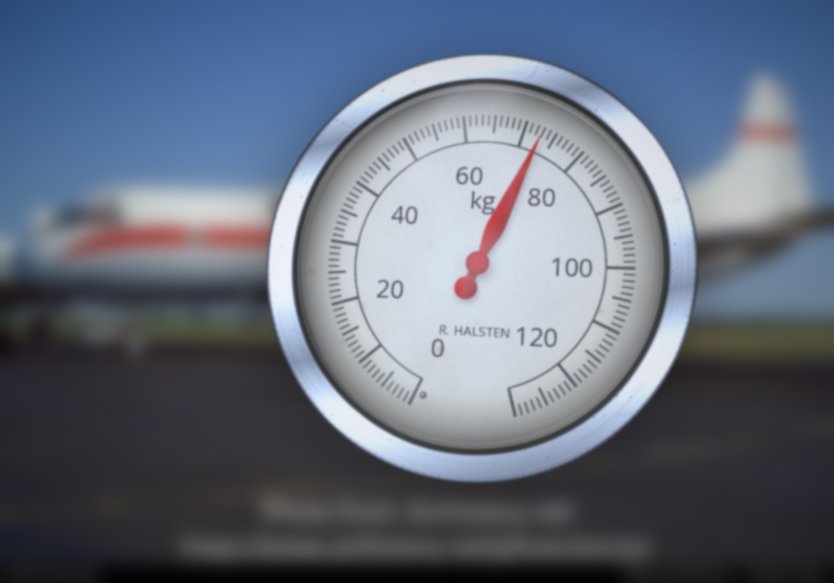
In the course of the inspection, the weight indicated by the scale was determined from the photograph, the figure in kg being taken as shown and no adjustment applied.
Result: 73 kg
